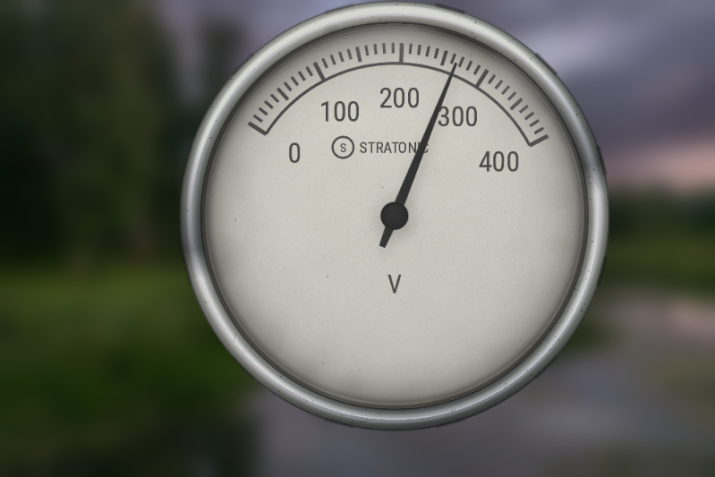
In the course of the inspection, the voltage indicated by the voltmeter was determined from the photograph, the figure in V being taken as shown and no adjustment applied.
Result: 265 V
